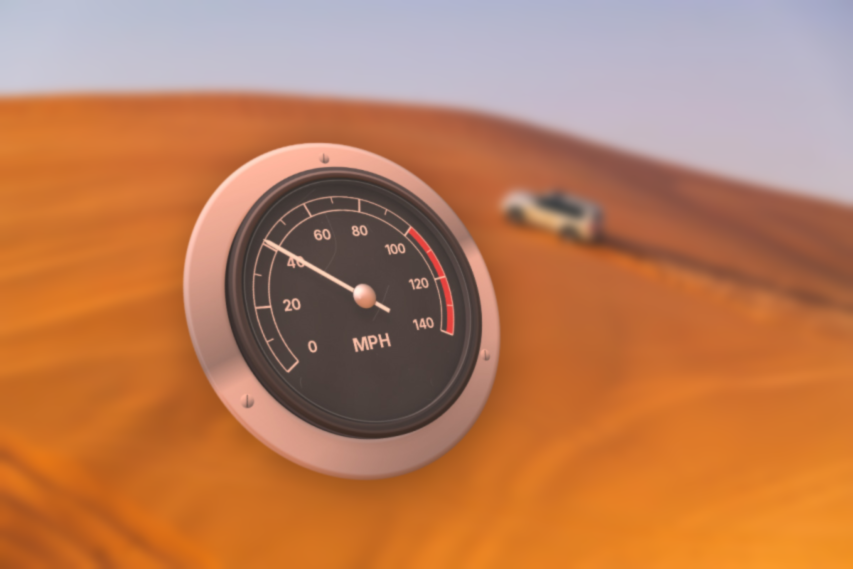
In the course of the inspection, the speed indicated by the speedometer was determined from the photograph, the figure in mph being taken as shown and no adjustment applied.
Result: 40 mph
